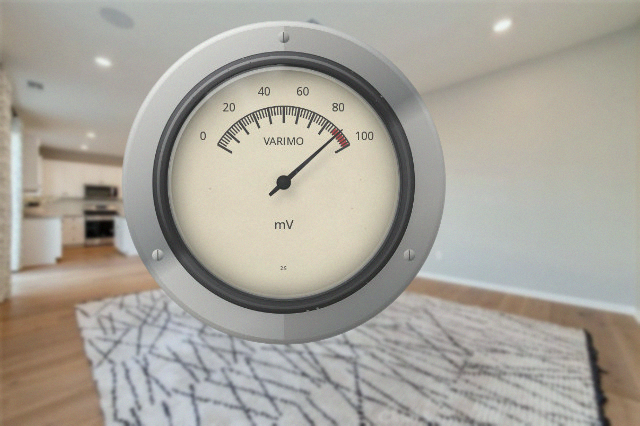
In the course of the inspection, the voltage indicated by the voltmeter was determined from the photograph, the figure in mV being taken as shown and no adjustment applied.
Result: 90 mV
